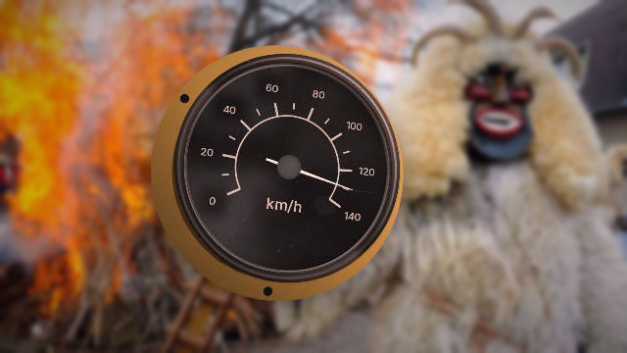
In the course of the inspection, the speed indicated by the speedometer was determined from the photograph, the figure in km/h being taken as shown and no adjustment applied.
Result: 130 km/h
